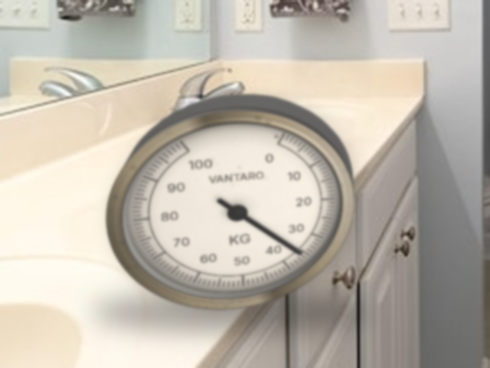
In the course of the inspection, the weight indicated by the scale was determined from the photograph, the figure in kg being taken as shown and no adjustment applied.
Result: 35 kg
